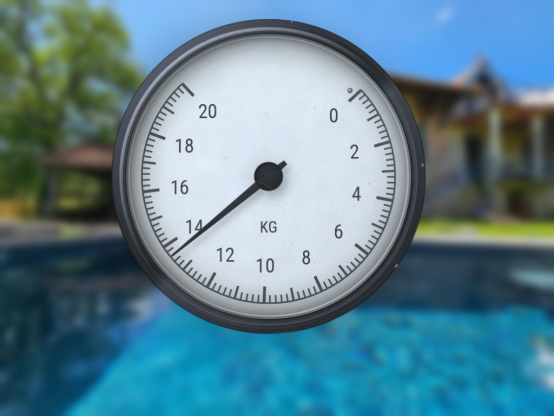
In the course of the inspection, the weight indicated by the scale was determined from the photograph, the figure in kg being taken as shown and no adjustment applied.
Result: 13.6 kg
